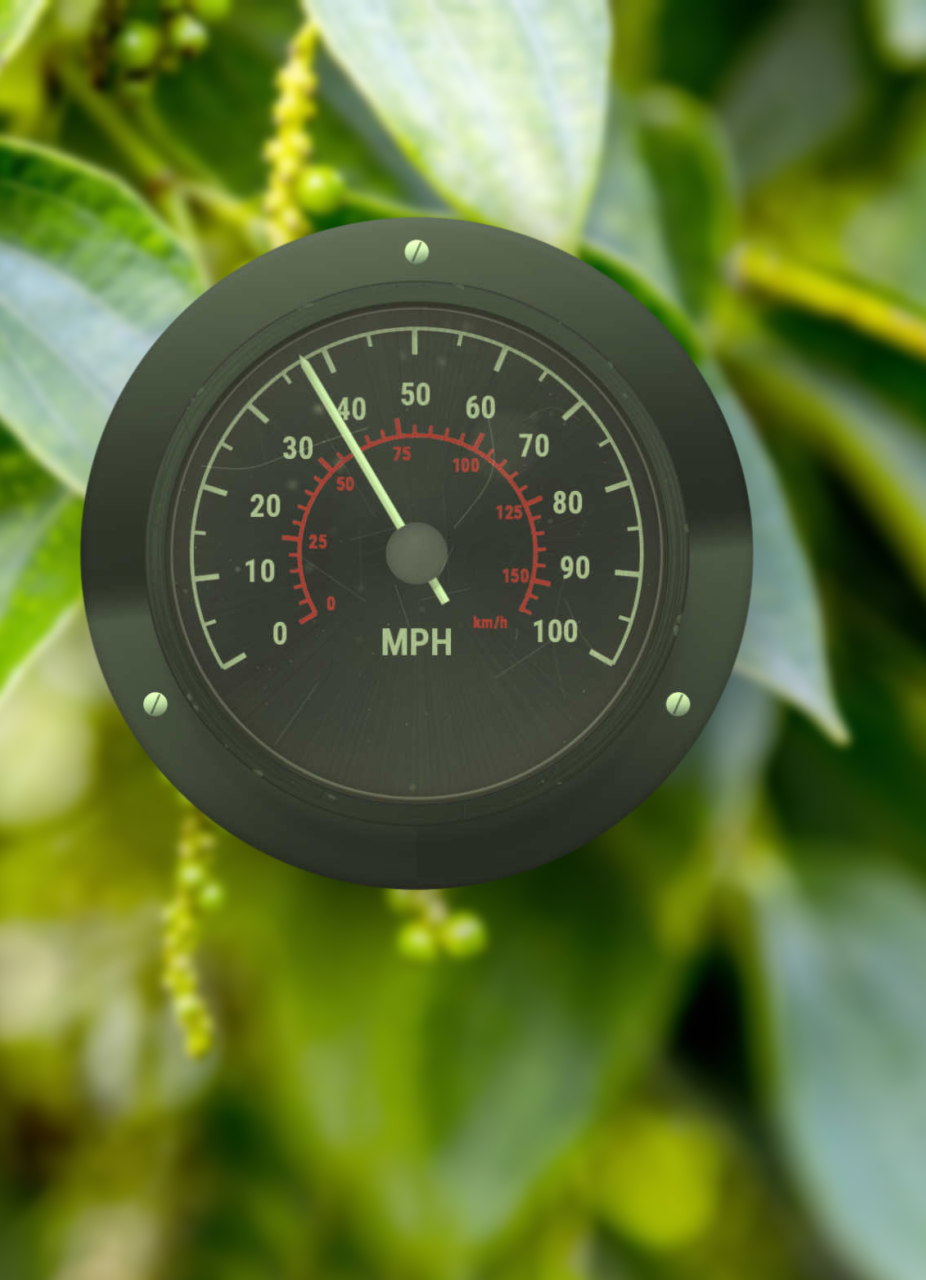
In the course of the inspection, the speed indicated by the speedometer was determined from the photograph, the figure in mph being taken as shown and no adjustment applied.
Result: 37.5 mph
